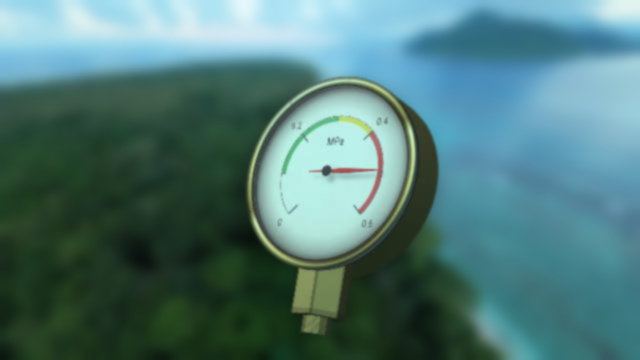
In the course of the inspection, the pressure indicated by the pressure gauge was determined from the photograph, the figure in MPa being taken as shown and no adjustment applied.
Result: 0.5 MPa
